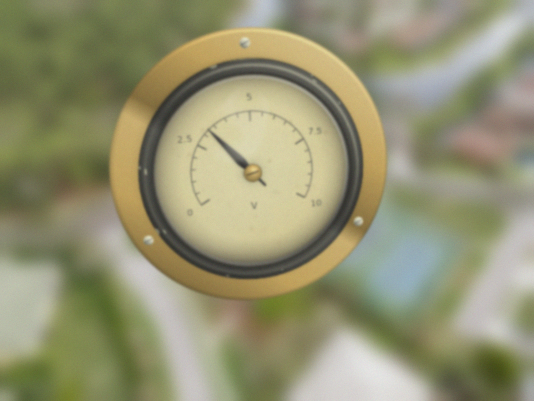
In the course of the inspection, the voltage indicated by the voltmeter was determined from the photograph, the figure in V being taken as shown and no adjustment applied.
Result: 3.25 V
